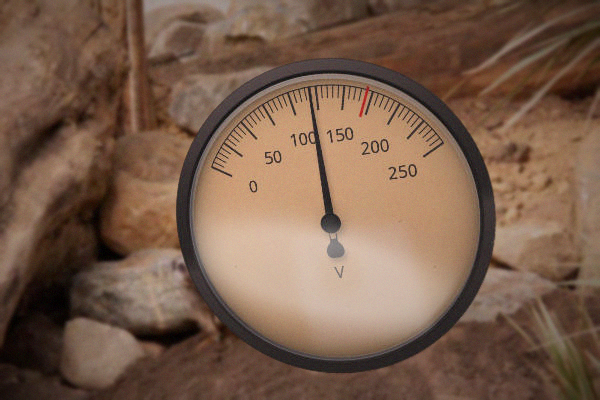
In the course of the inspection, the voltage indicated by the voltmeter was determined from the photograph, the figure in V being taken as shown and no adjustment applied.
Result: 120 V
